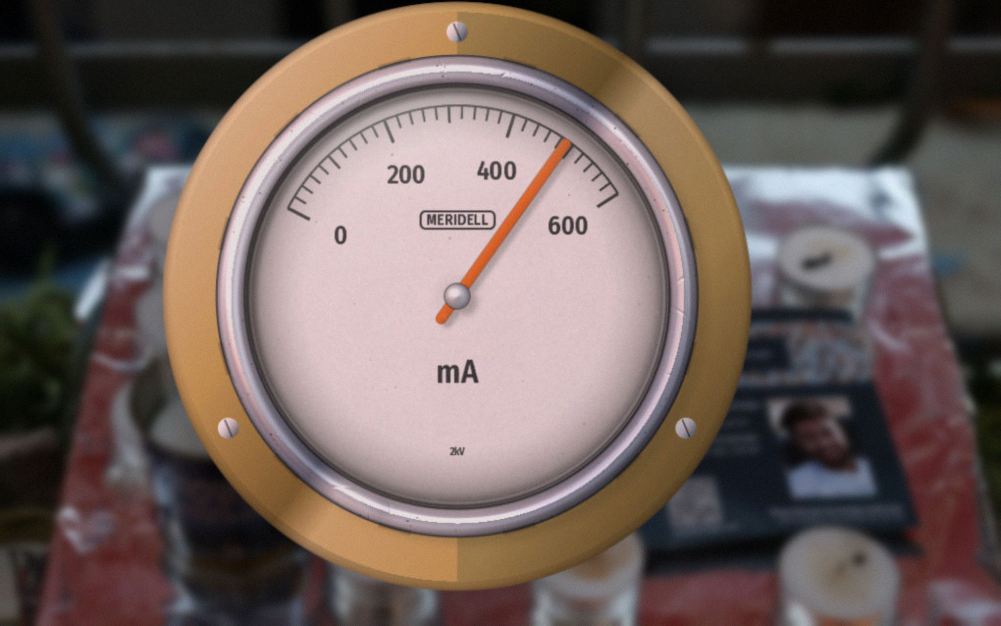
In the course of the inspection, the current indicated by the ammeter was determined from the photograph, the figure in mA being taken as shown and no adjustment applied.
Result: 490 mA
